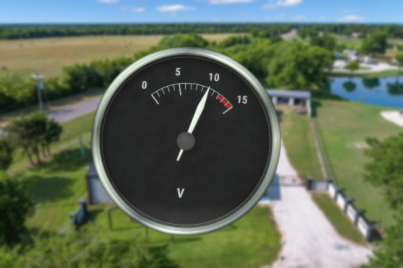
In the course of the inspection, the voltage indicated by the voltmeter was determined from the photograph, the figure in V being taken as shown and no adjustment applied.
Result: 10 V
